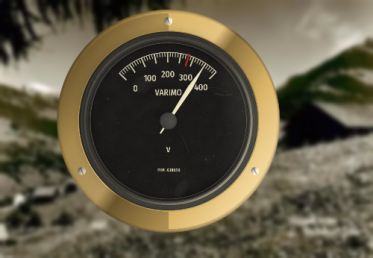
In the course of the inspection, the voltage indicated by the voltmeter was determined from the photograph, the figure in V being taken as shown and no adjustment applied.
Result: 350 V
